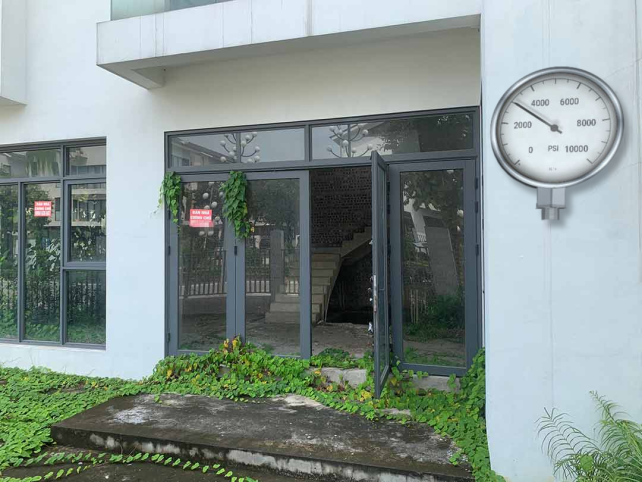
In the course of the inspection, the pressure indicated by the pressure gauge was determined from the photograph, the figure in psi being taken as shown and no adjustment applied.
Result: 3000 psi
